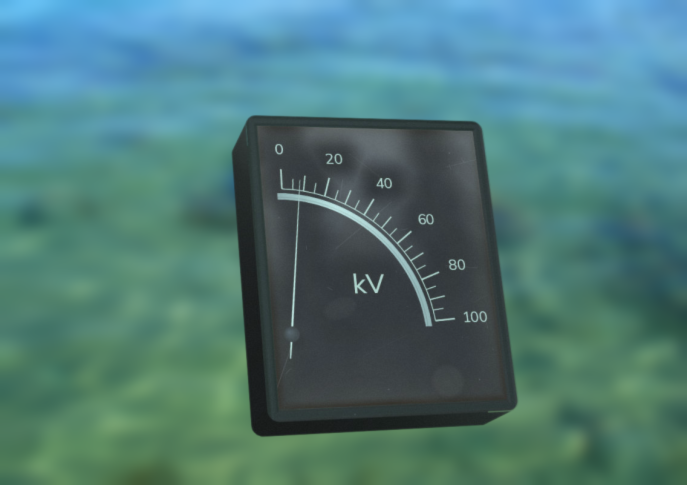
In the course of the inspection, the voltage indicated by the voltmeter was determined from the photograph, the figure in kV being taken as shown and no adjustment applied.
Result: 7.5 kV
